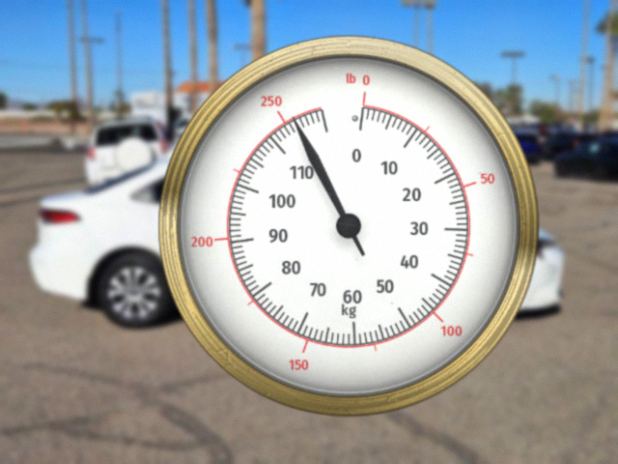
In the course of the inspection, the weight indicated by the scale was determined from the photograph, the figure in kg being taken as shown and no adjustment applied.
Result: 115 kg
